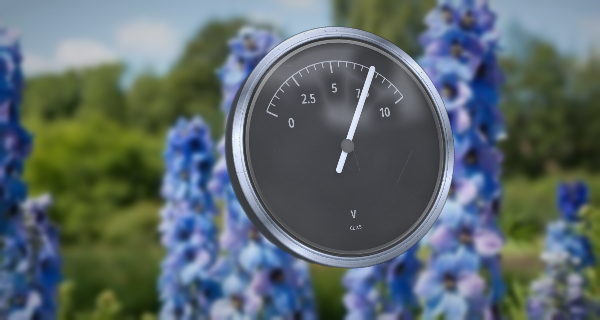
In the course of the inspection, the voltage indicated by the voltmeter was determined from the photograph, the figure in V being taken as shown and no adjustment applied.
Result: 7.5 V
